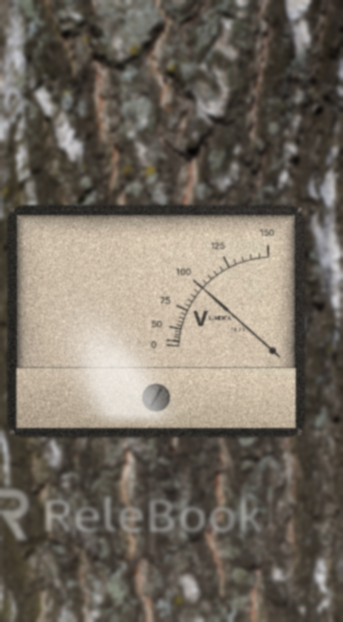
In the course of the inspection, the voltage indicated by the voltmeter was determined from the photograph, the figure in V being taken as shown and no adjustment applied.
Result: 100 V
